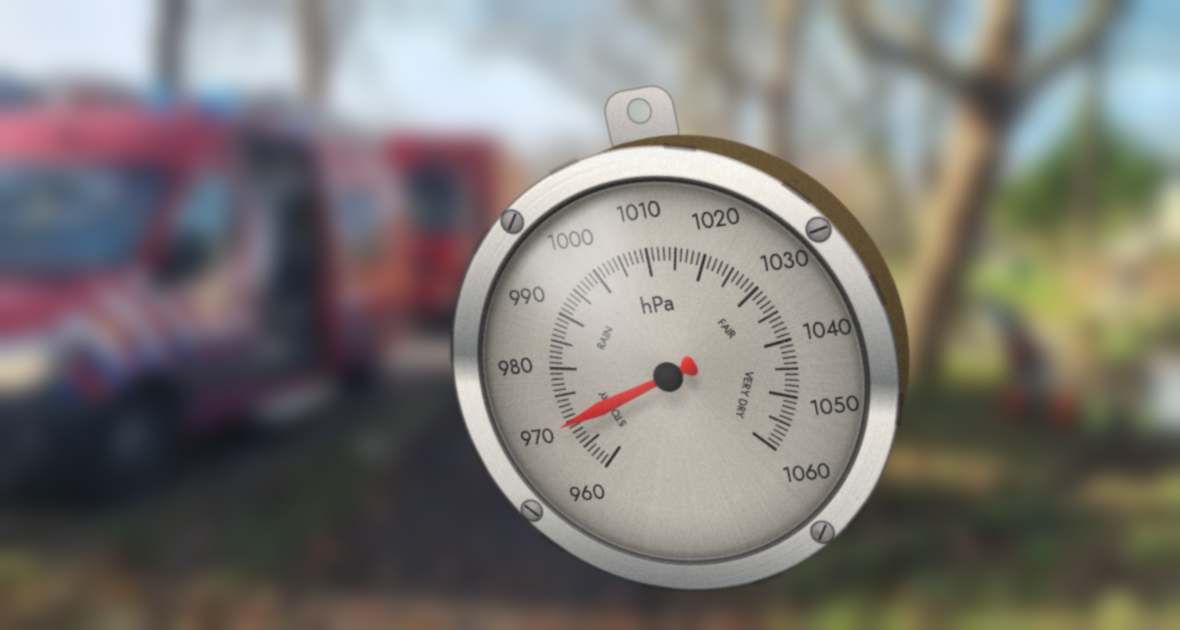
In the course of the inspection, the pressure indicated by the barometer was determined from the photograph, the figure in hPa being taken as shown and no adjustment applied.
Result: 970 hPa
